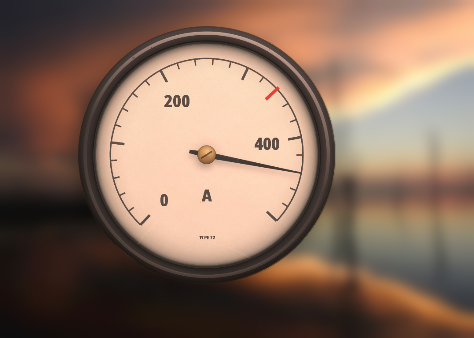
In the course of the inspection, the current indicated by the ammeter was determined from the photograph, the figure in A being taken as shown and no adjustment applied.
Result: 440 A
